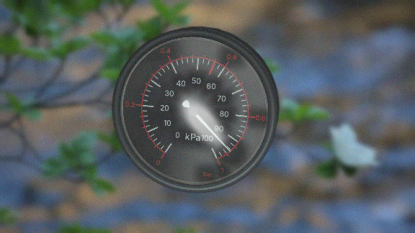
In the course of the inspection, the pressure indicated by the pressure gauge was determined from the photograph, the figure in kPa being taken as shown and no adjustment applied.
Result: 94 kPa
